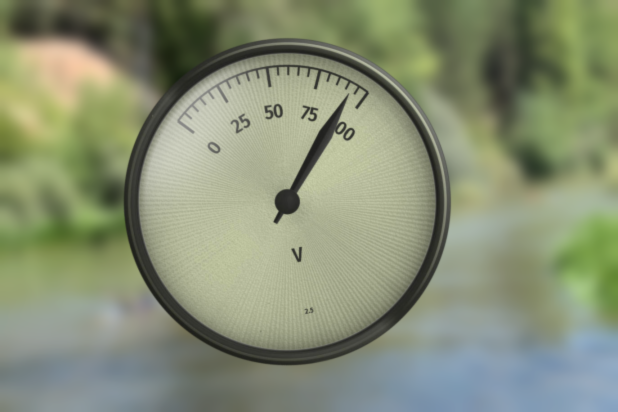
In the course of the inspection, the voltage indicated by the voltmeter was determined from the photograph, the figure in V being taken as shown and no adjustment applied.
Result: 92.5 V
